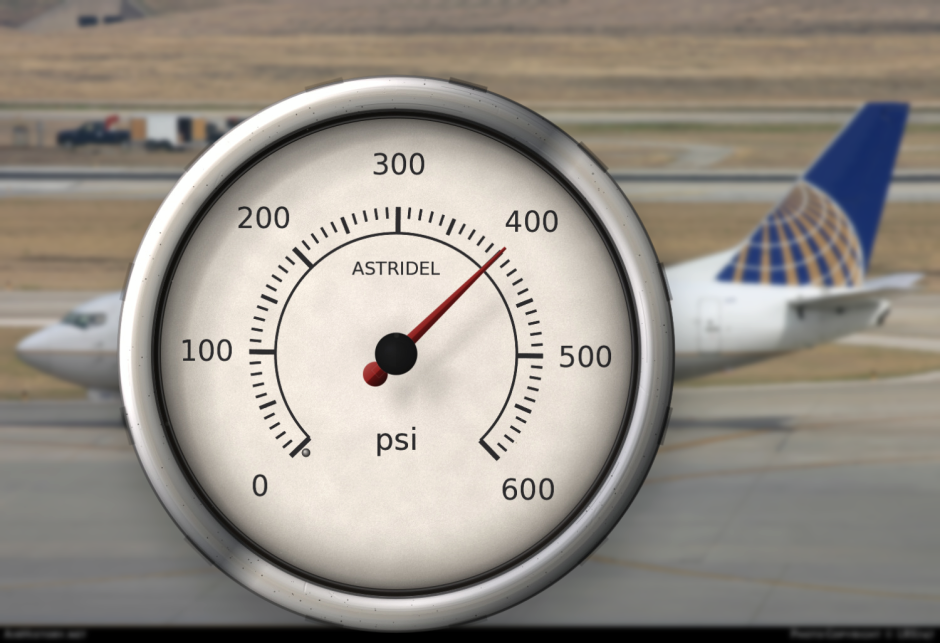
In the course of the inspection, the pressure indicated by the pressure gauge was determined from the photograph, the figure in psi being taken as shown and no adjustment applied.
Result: 400 psi
